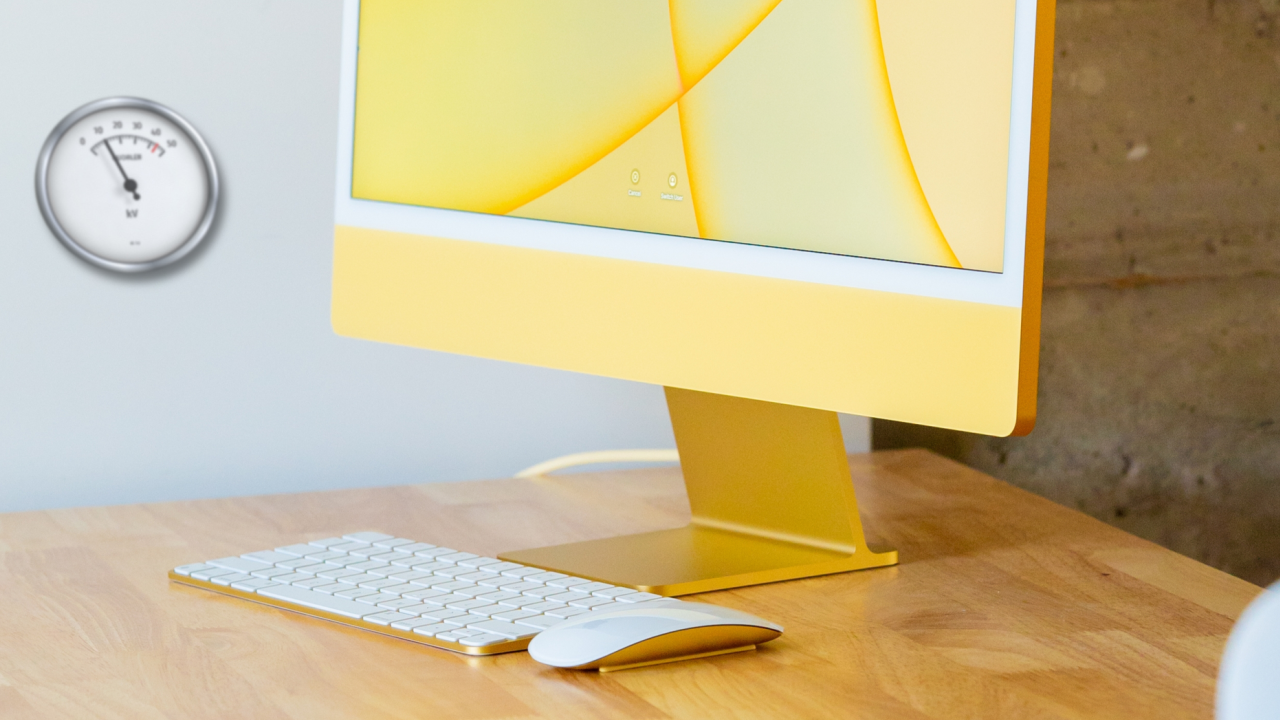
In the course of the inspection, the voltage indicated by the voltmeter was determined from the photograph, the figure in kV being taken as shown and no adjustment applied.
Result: 10 kV
